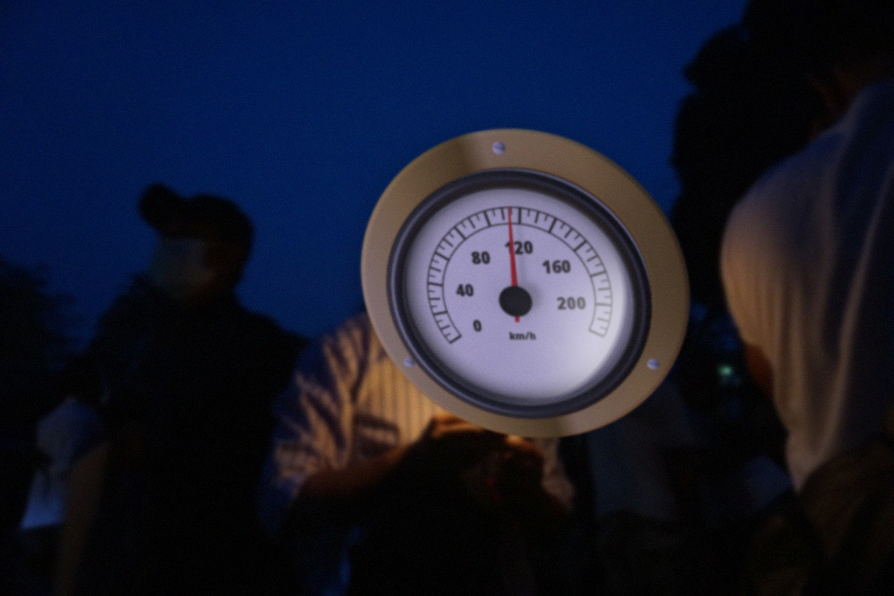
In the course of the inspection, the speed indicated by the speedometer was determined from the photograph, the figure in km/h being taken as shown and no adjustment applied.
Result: 115 km/h
